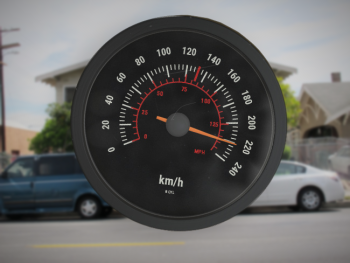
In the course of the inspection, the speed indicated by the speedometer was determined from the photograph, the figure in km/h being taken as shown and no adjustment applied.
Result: 220 km/h
